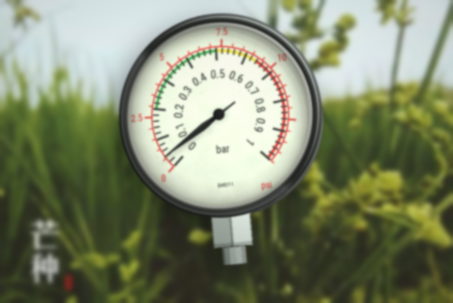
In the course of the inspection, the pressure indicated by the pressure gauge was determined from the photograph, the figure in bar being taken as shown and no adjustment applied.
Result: 0.04 bar
